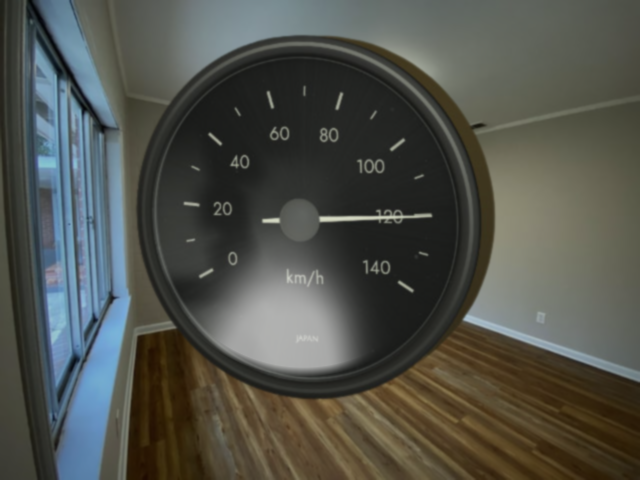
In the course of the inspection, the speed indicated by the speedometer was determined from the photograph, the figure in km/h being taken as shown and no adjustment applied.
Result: 120 km/h
